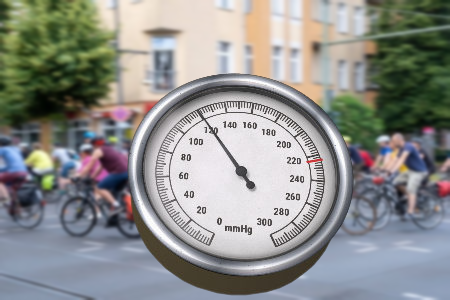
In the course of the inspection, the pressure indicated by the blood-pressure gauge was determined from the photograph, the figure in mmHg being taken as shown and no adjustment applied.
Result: 120 mmHg
